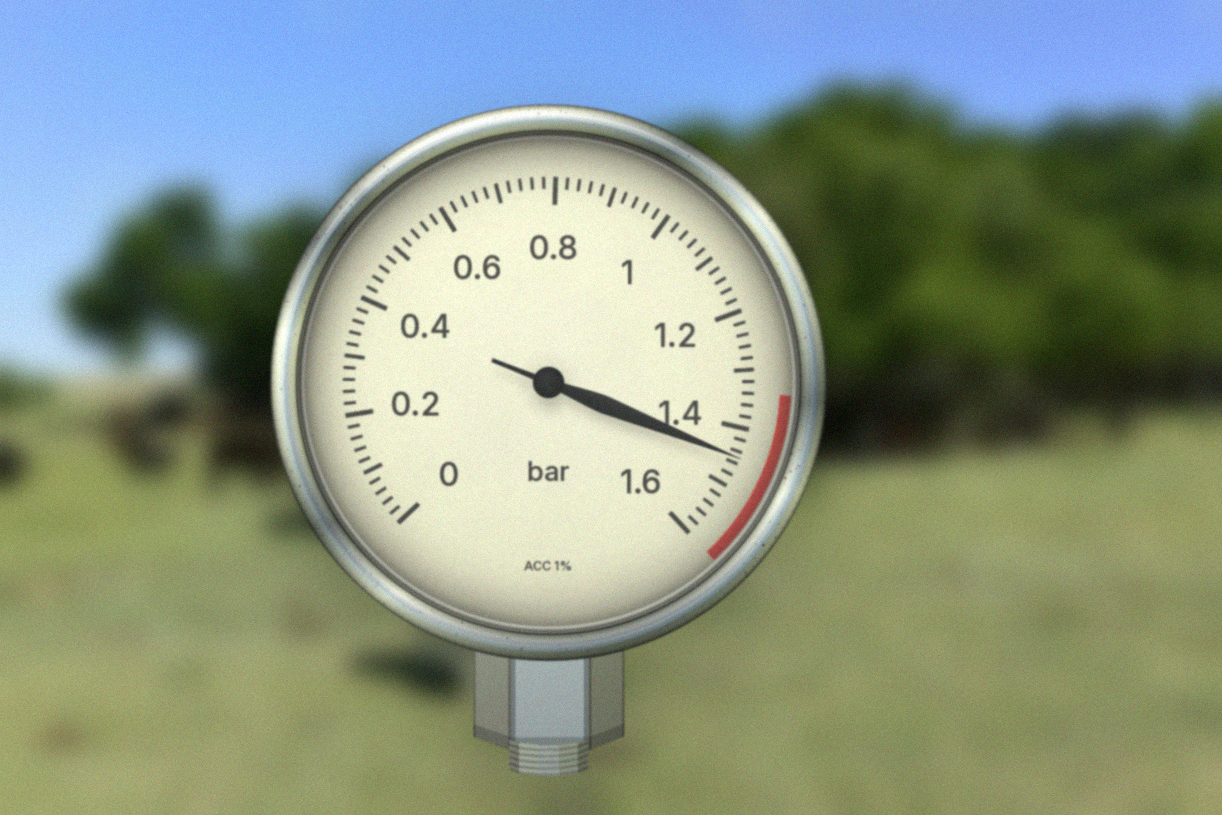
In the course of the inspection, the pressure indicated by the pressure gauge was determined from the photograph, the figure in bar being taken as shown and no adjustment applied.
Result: 1.45 bar
